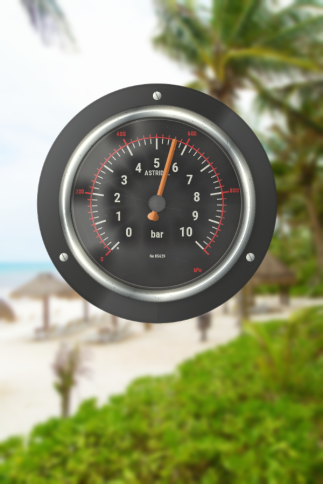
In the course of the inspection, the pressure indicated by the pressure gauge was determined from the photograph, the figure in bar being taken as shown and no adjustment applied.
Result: 5.6 bar
